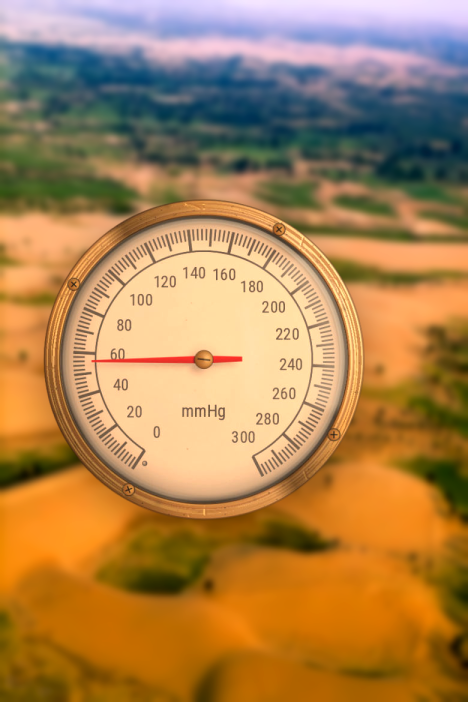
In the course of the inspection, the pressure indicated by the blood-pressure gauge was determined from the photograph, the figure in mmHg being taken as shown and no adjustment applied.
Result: 56 mmHg
